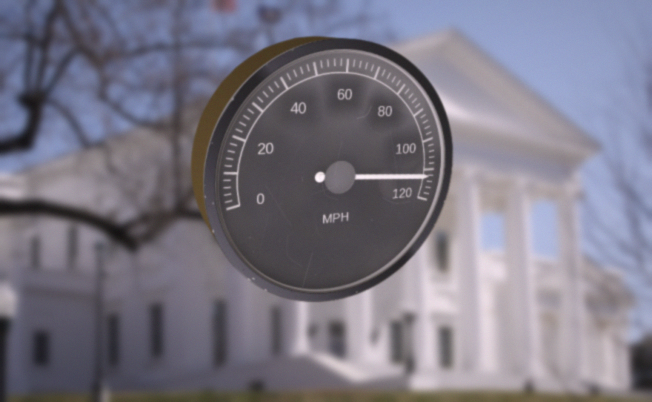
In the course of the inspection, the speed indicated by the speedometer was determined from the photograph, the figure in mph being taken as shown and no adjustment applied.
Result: 112 mph
